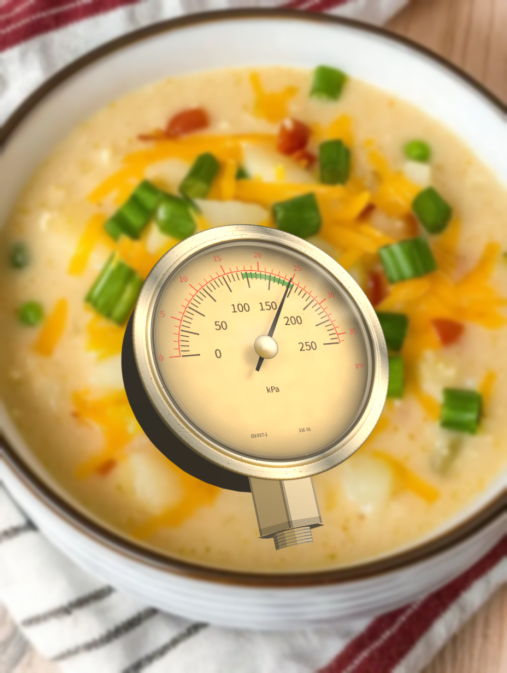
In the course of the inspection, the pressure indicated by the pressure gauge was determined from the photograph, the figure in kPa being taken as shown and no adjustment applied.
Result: 170 kPa
